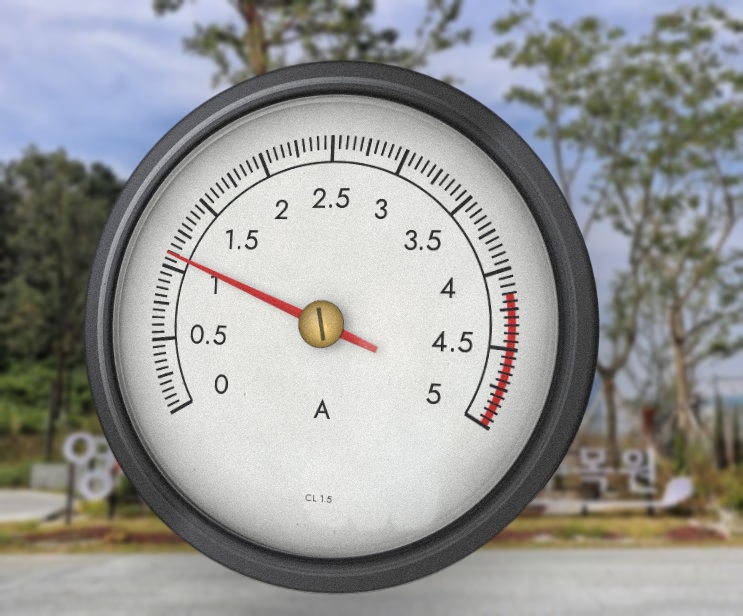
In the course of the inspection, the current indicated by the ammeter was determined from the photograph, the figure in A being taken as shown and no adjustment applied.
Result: 1.1 A
